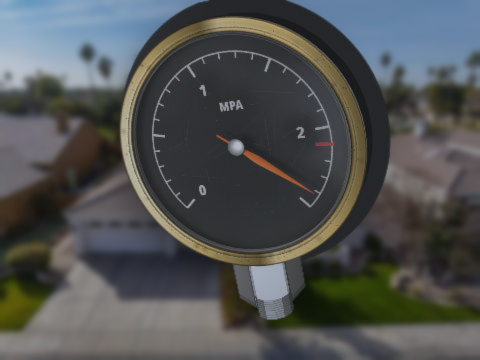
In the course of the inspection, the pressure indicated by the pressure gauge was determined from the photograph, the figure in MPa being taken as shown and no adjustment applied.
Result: 2.4 MPa
